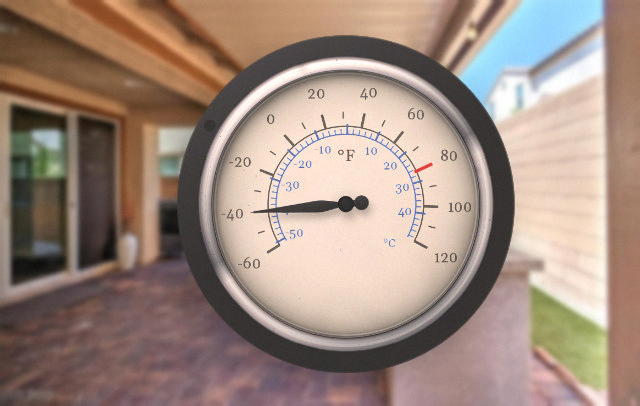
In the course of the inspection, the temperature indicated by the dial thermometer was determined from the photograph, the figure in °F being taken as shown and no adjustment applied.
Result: -40 °F
